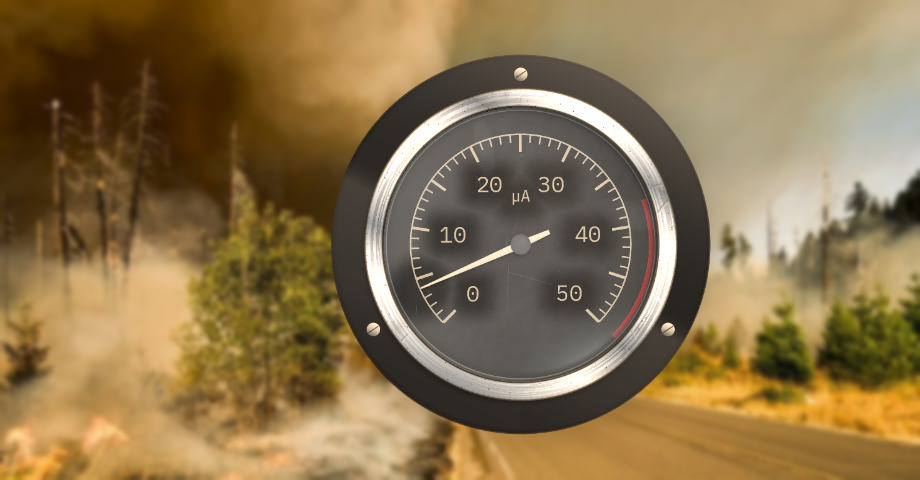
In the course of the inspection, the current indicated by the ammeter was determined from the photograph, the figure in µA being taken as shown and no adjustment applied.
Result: 4 µA
